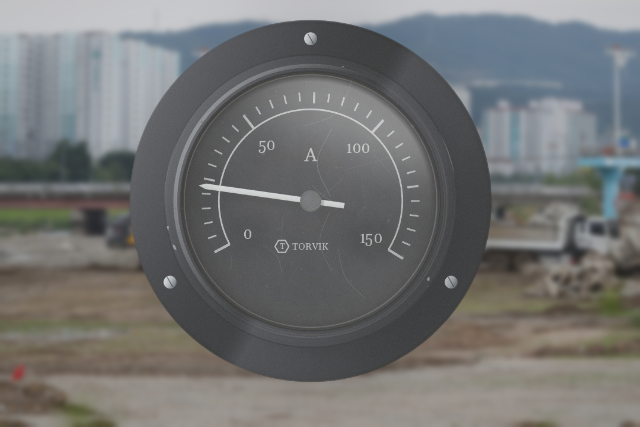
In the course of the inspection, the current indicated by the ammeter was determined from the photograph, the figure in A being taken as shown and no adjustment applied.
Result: 22.5 A
